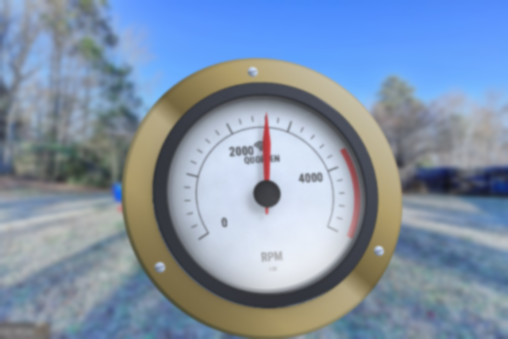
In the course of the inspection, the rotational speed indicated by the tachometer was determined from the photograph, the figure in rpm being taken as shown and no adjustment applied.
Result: 2600 rpm
